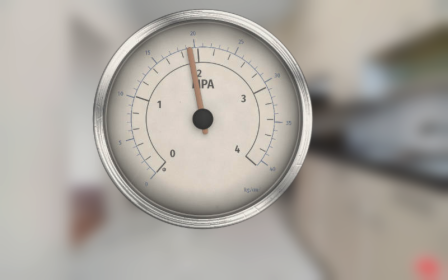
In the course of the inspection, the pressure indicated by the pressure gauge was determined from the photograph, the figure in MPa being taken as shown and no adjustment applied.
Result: 1.9 MPa
